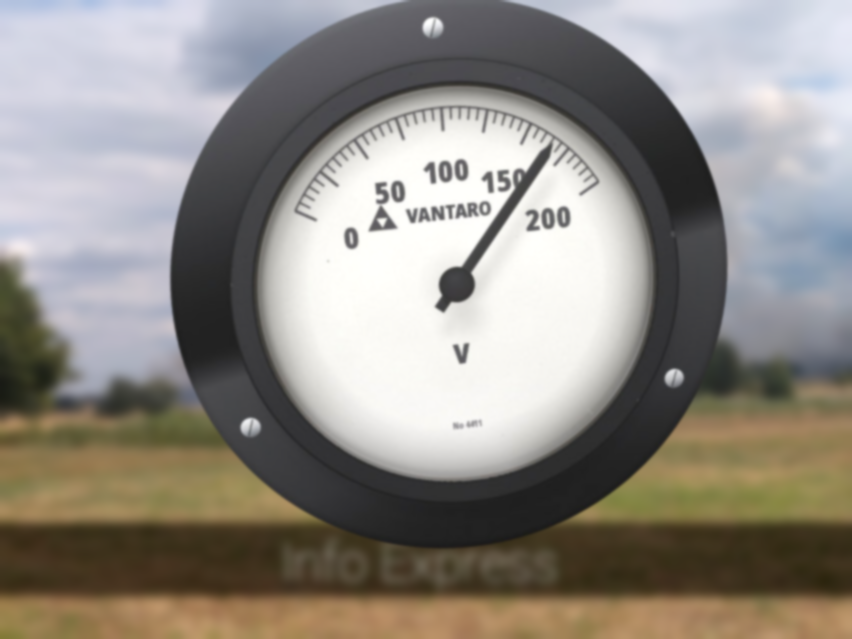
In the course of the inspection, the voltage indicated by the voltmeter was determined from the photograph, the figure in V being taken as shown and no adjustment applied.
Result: 165 V
